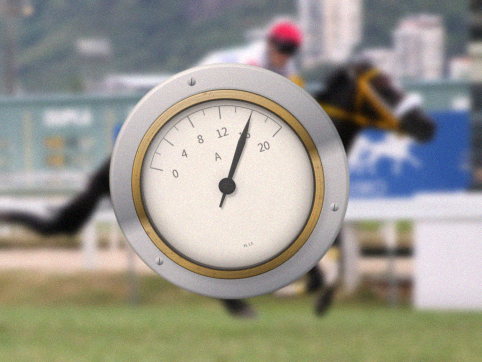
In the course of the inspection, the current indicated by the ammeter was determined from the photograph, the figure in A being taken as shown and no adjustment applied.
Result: 16 A
